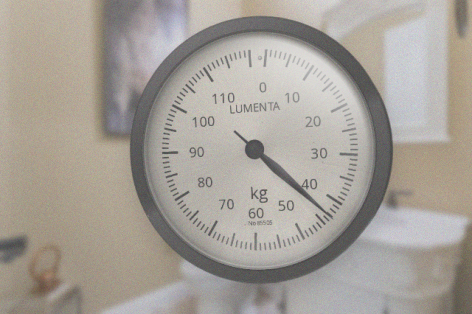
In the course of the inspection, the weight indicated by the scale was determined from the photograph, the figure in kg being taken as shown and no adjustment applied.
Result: 43 kg
